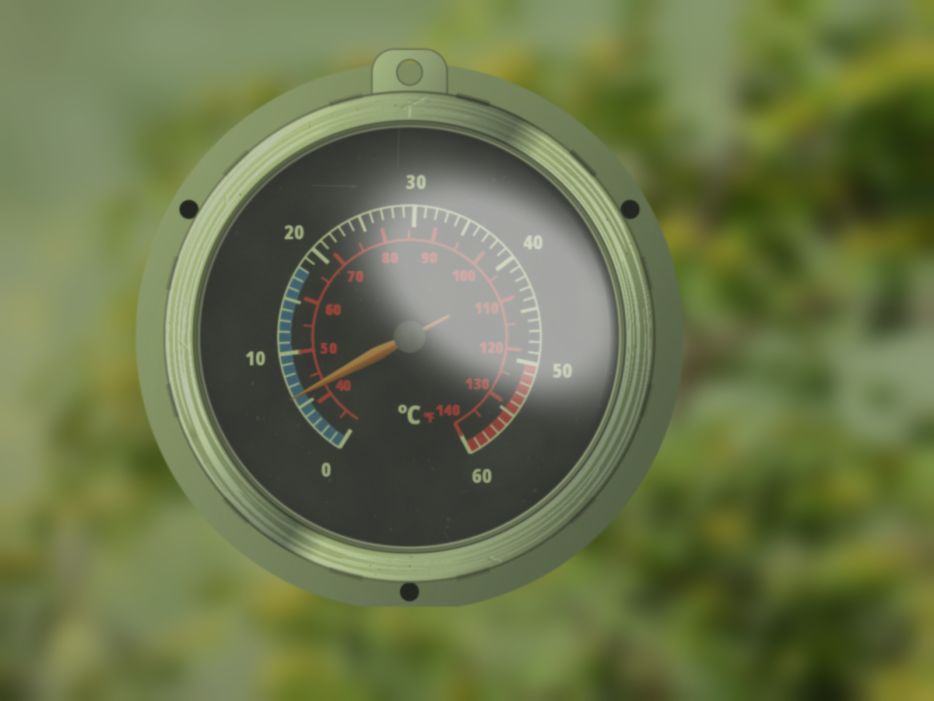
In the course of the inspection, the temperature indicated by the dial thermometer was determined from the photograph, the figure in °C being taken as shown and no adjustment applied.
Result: 6 °C
